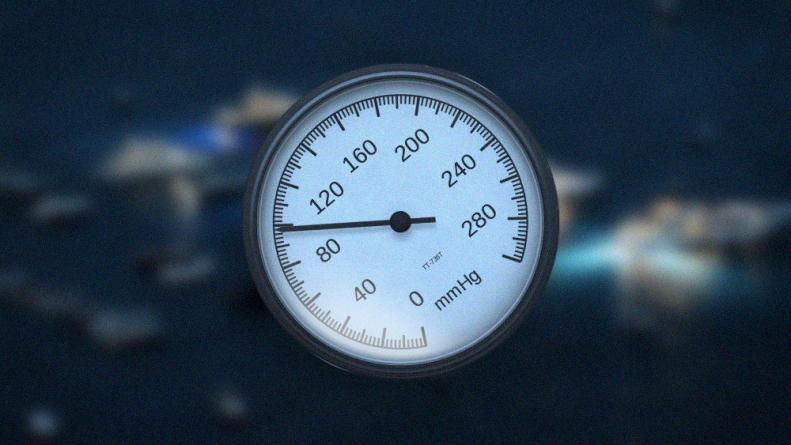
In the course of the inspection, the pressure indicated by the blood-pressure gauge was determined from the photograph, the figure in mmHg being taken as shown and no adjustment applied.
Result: 98 mmHg
